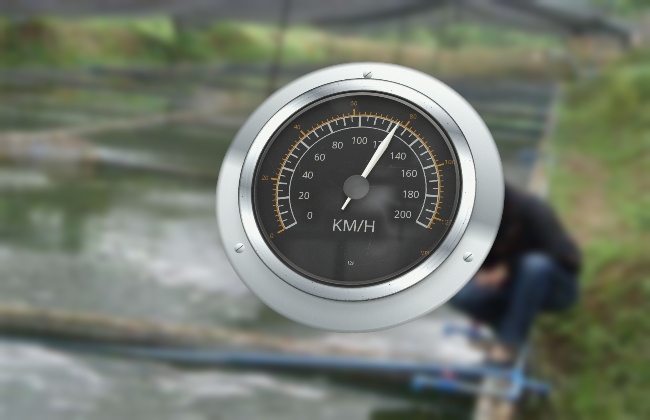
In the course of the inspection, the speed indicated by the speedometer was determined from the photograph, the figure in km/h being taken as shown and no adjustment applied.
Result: 125 km/h
